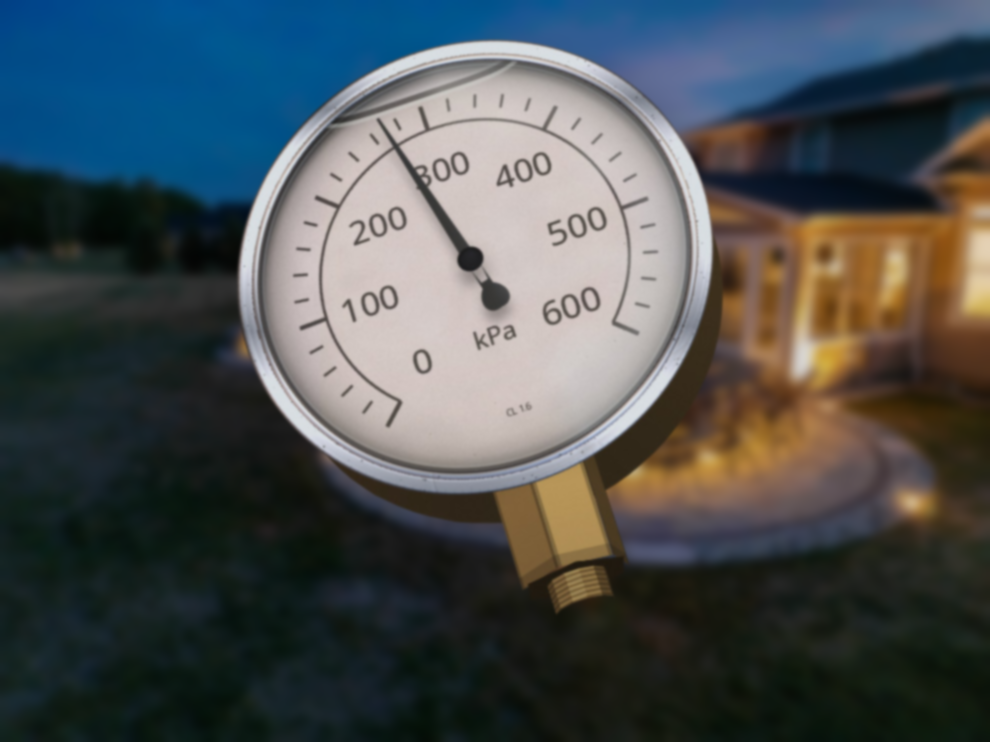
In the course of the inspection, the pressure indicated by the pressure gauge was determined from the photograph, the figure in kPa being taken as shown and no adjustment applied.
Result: 270 kPa
